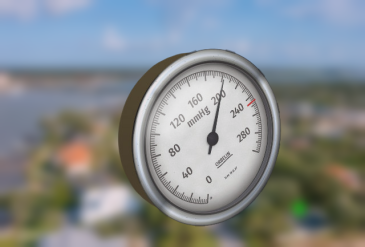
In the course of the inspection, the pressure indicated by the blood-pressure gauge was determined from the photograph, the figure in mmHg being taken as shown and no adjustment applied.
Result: 200 mmHg
